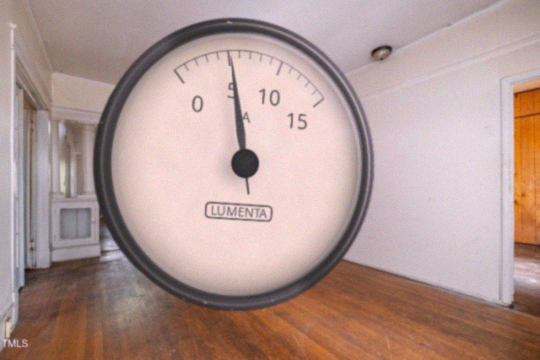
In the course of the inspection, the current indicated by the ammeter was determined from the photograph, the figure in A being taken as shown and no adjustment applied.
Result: 5 A
